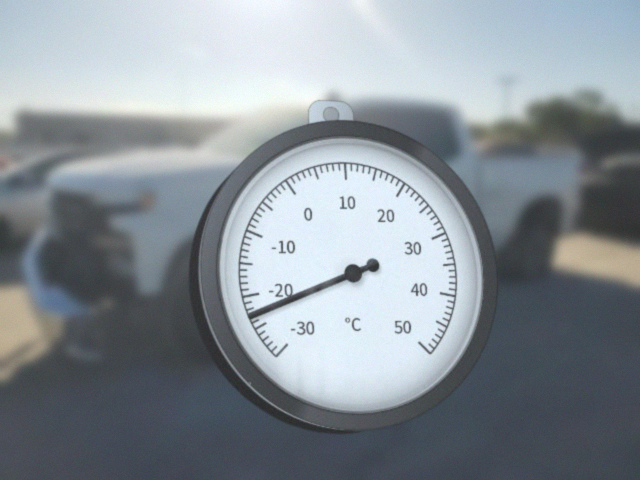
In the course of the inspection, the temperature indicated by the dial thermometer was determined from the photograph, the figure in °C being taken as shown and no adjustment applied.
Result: -23 °C
